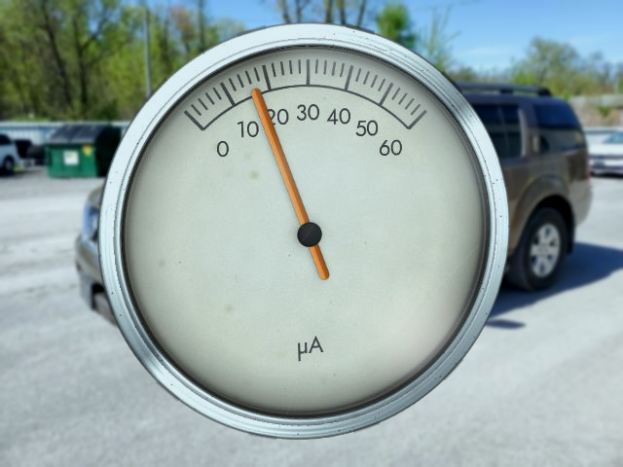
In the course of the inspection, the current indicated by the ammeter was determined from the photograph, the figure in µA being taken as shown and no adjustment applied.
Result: 16 µA
